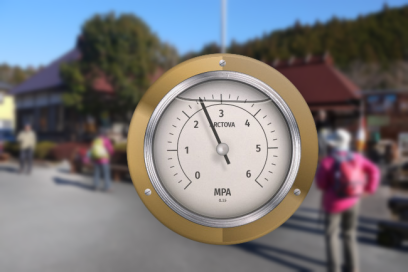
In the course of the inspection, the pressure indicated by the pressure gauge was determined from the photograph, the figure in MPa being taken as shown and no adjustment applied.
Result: 2.5 MPa
